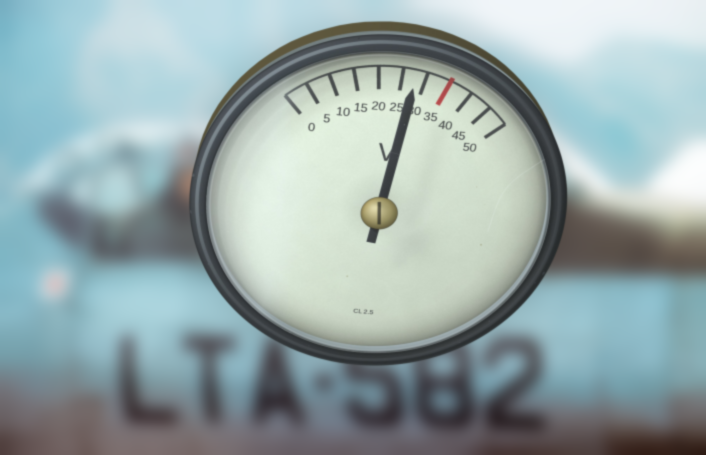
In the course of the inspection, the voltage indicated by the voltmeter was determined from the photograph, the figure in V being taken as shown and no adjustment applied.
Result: 27.5 V
